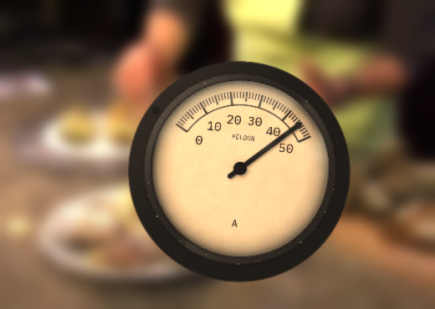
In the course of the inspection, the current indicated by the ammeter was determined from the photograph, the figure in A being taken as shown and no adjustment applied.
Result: 45 A
